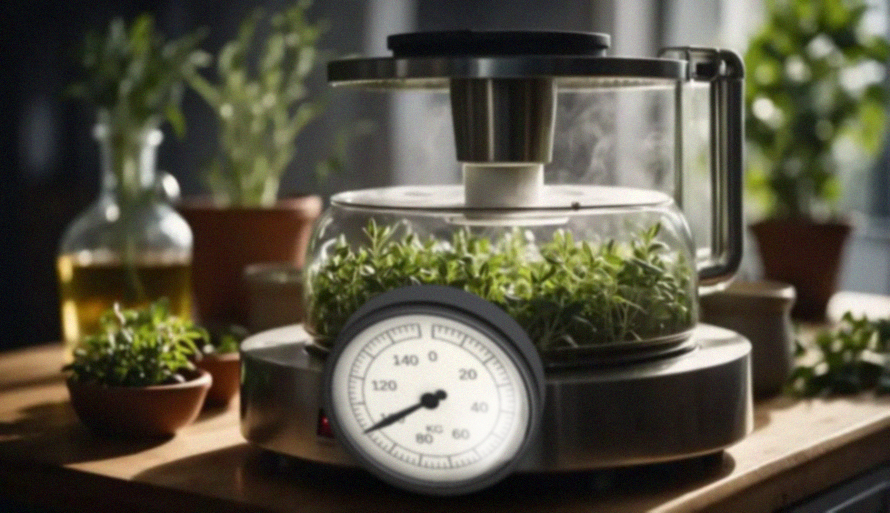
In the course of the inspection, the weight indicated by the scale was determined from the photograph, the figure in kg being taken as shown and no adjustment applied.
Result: 100 kg
